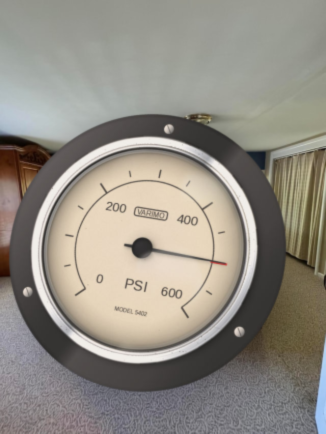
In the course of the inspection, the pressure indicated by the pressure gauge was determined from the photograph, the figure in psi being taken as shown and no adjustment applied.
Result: 500 psi
